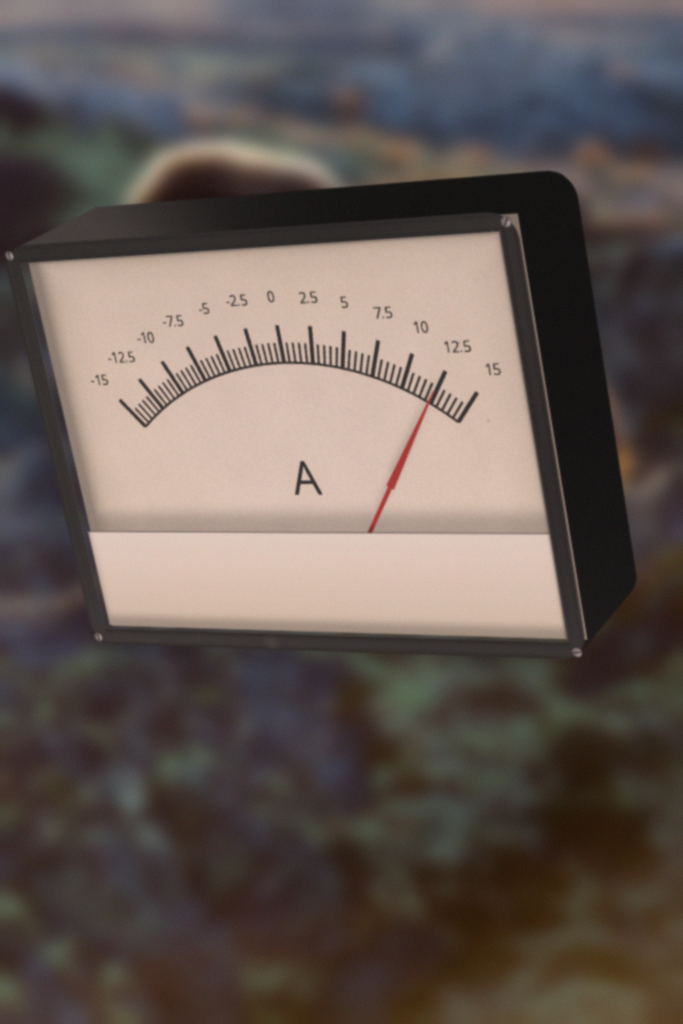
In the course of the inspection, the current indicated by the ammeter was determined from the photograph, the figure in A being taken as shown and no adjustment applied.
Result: 12.5 A
